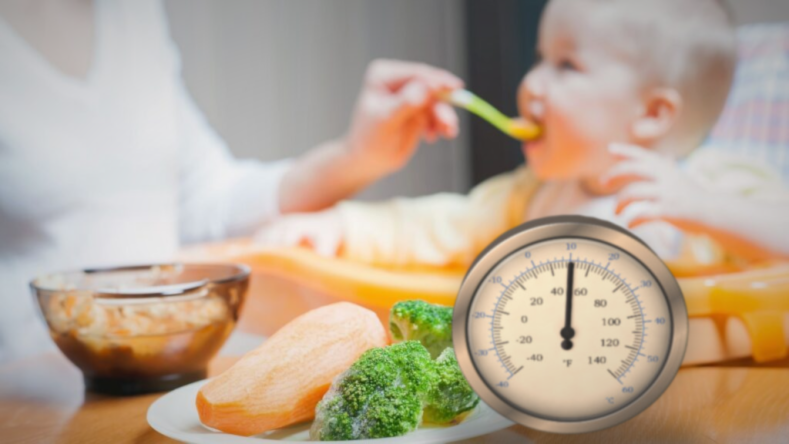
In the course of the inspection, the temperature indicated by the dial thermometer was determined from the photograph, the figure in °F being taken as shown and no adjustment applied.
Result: 50 °F
